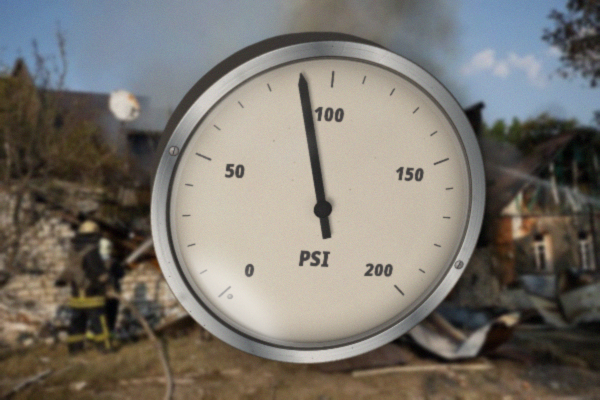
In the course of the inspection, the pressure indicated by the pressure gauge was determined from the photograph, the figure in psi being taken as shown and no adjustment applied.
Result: 90 psi
